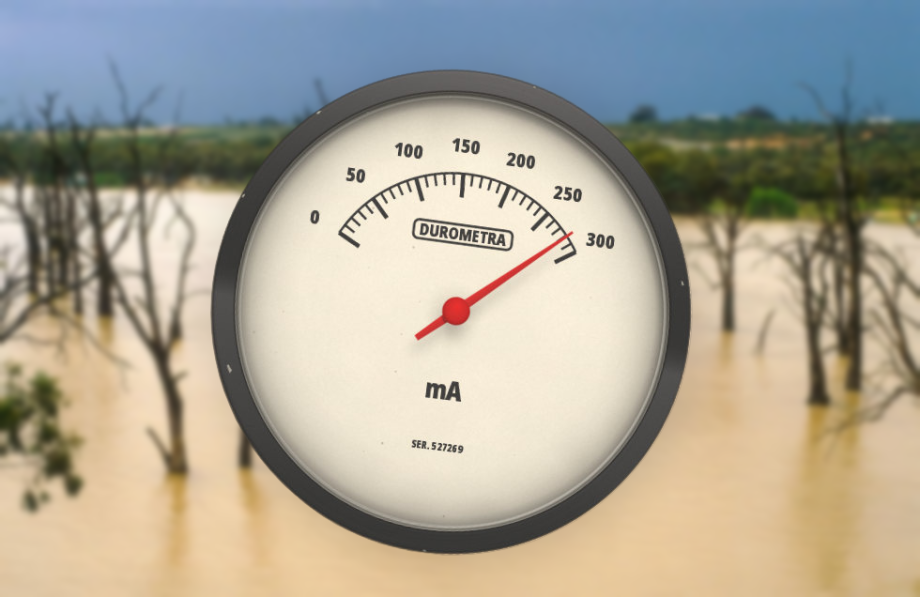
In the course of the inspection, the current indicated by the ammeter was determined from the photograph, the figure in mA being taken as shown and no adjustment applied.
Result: 280 mA
